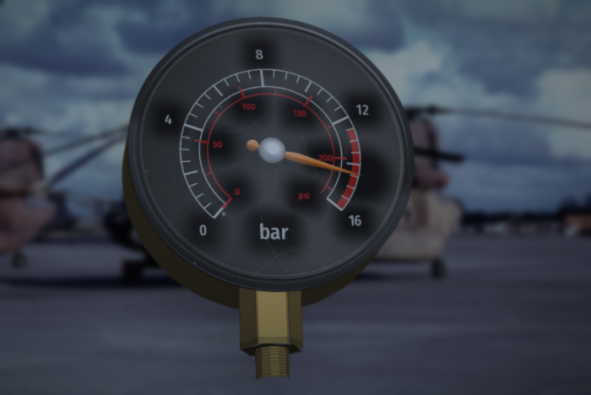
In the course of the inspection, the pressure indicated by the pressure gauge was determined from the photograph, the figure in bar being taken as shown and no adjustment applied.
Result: 14.5 bar
